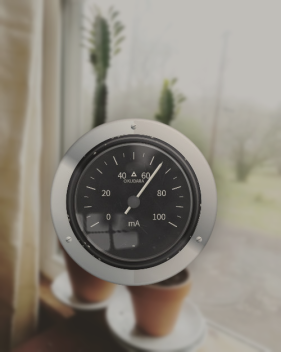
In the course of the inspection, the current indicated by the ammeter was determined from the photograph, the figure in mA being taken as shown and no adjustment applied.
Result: 65 mA
